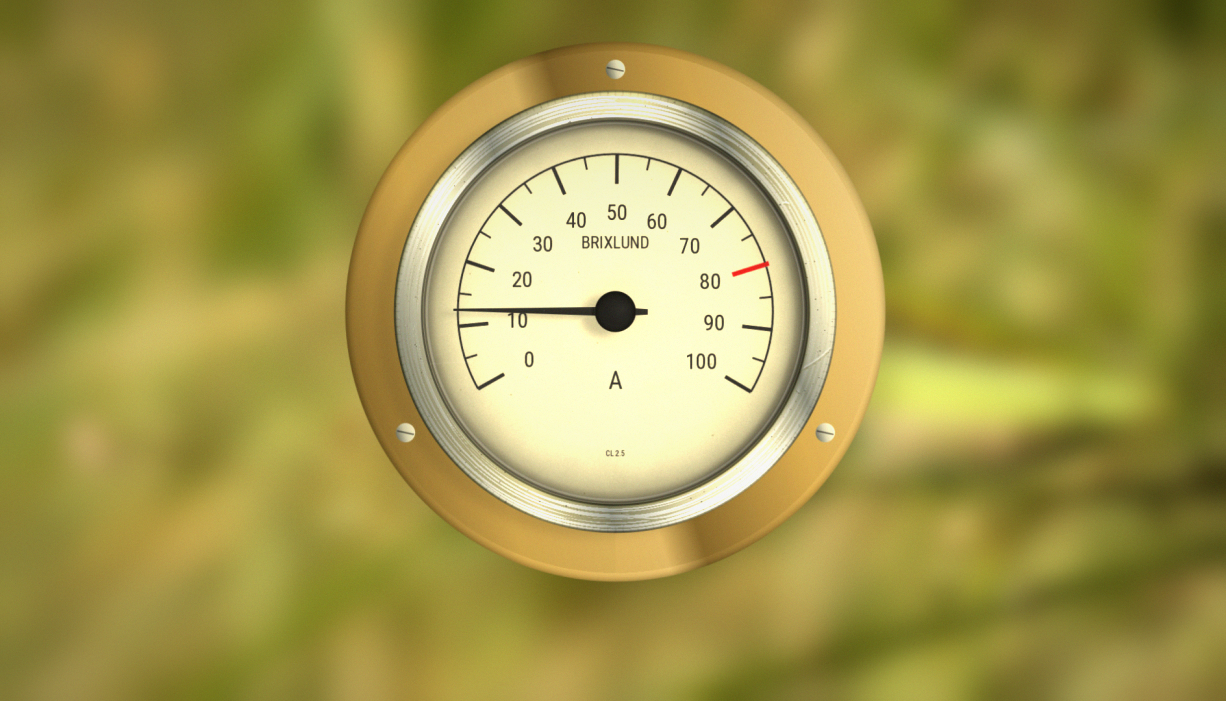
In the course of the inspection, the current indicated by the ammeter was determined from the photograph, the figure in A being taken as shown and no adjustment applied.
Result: 12.5 A
